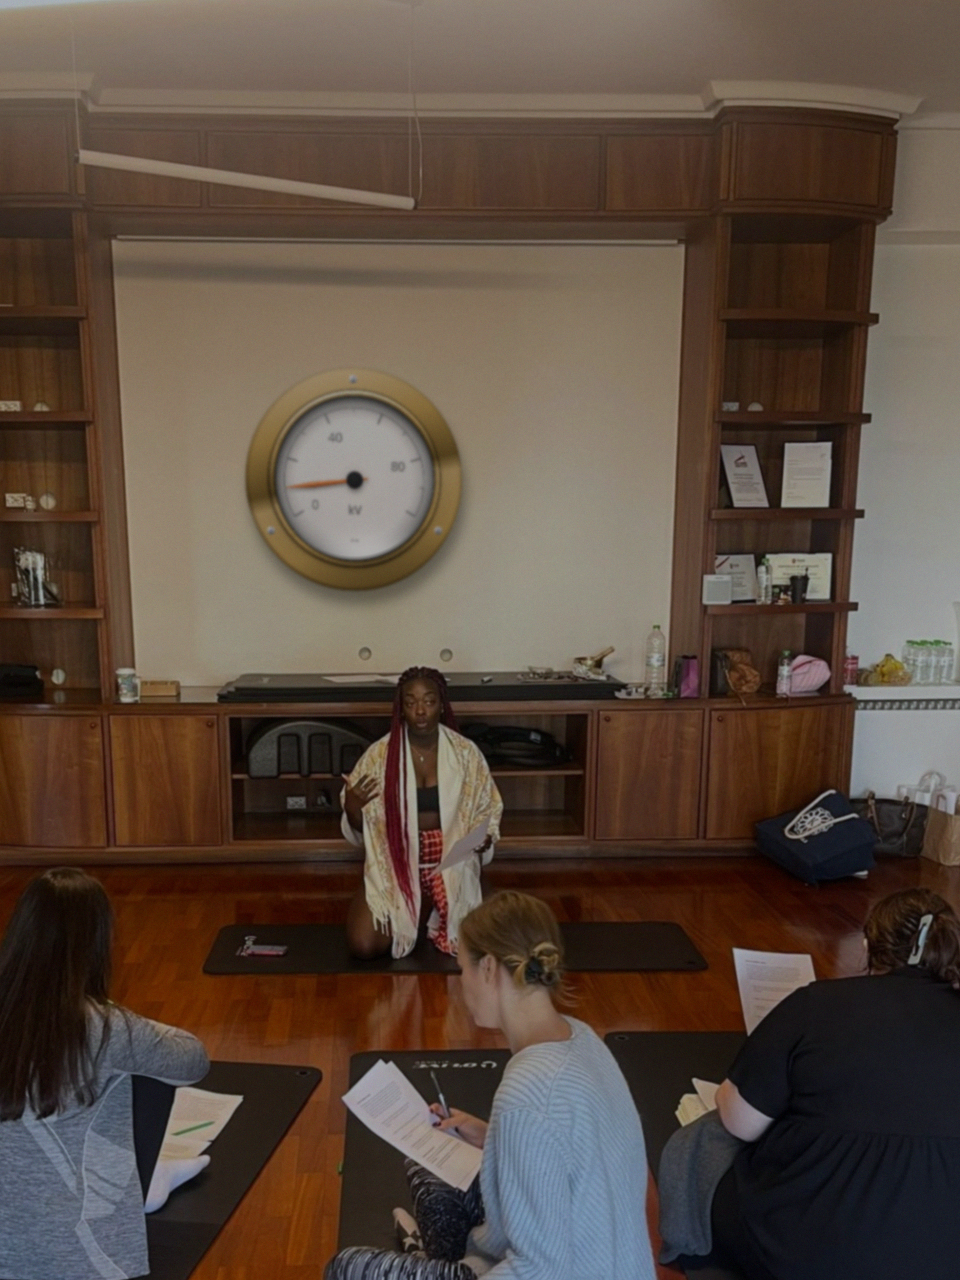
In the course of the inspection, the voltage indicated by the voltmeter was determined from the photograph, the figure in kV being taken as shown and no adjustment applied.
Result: 10 kV
